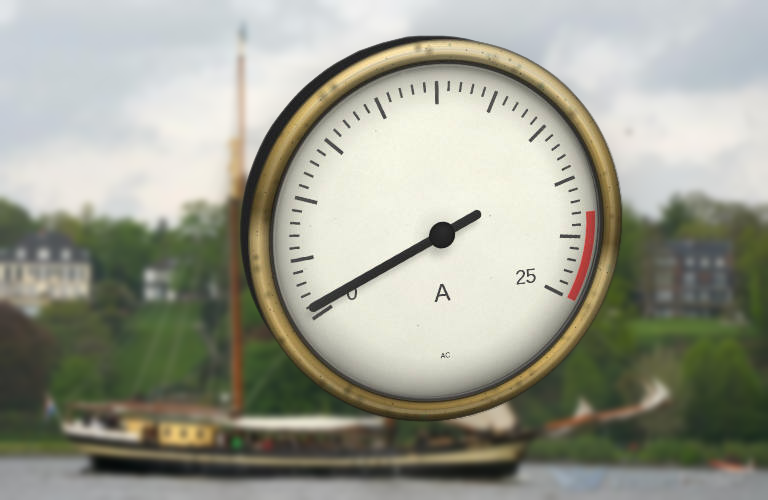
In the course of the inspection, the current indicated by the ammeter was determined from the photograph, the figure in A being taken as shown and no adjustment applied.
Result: 0.5 A
